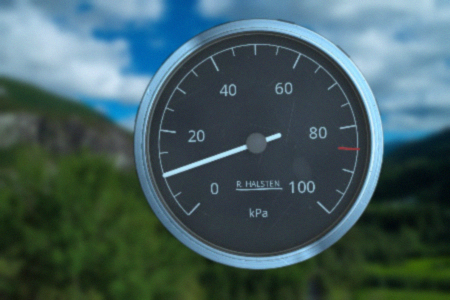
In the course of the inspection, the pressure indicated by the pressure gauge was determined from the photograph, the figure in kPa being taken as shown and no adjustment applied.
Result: 10 kPa
